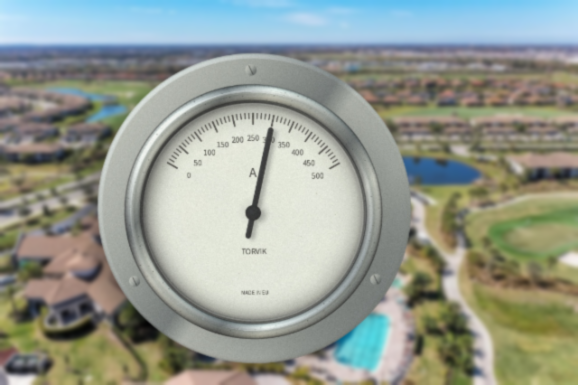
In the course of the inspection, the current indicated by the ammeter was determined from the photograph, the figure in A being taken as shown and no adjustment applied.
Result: 300 A
